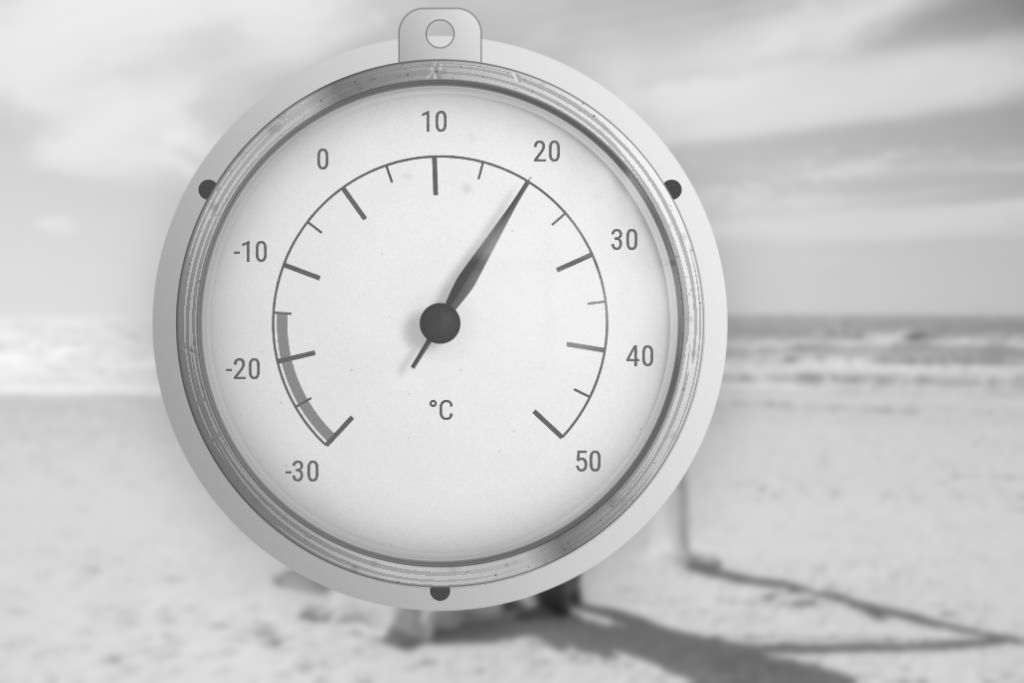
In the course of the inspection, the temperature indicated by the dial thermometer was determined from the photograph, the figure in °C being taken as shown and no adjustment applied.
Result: 20 °C
